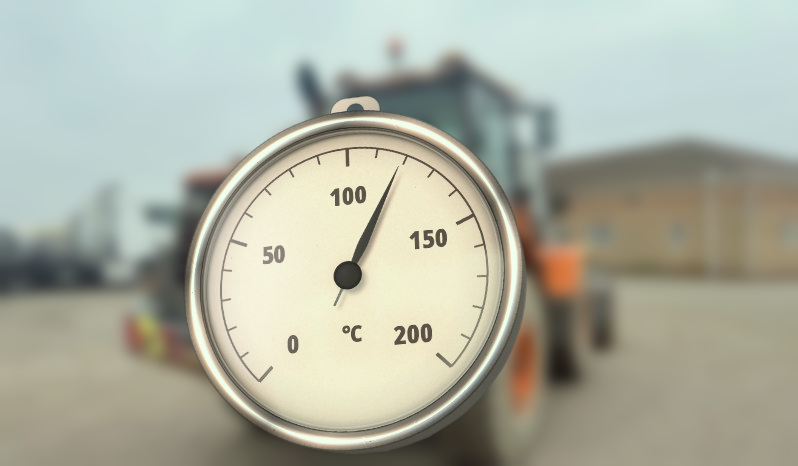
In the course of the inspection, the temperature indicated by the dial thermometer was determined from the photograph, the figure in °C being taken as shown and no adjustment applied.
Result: 120 °C
